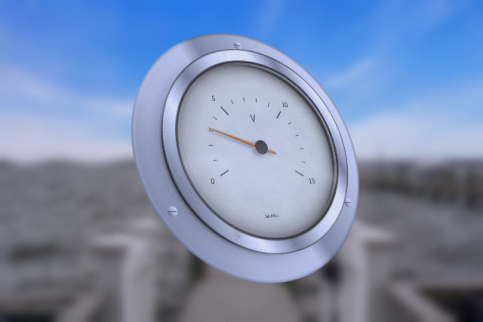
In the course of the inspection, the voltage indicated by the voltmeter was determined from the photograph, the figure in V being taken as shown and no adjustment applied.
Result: 3 V
